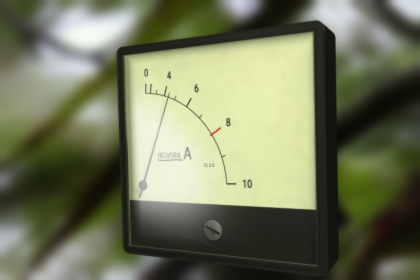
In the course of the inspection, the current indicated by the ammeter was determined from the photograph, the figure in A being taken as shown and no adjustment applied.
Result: 4.5 A
